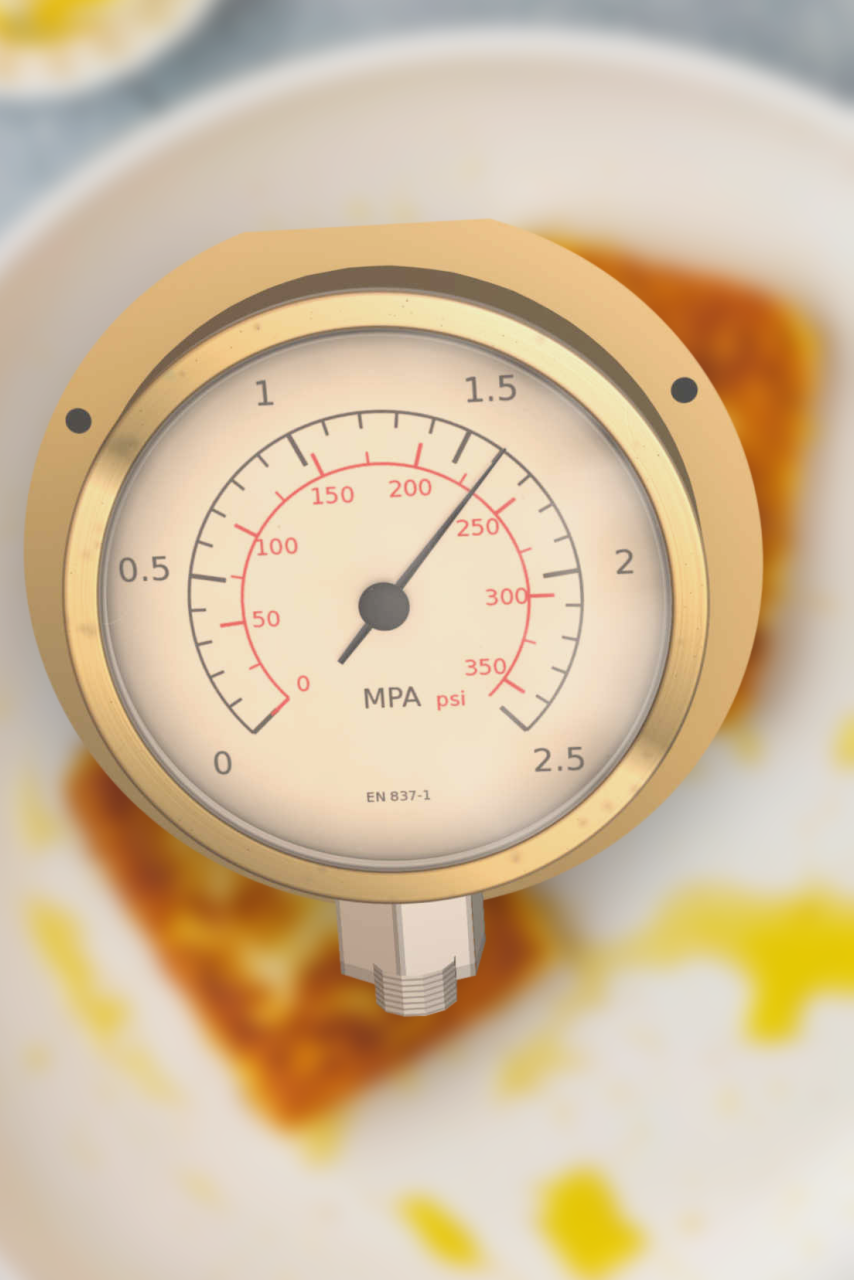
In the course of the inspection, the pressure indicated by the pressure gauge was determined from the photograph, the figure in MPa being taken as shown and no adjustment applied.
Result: 1.6 MPa
